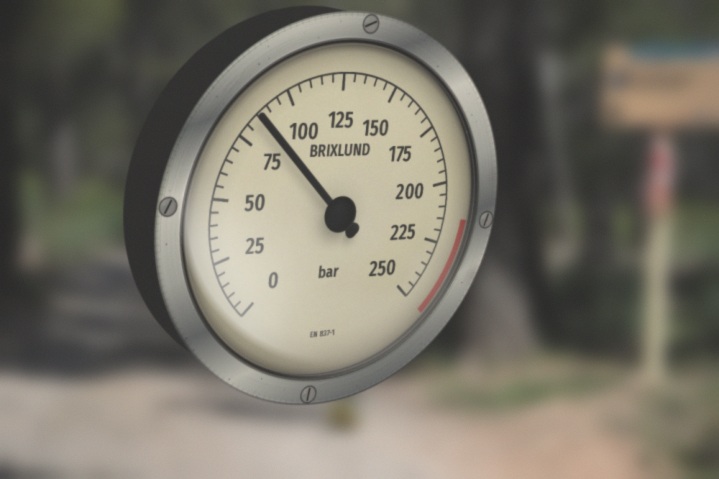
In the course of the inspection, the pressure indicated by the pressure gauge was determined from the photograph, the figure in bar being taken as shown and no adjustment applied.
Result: 85 bar
